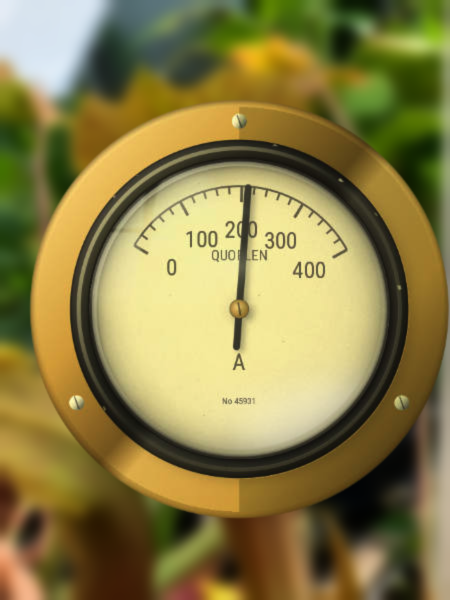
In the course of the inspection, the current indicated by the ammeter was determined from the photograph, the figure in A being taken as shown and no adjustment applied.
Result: 210 A
